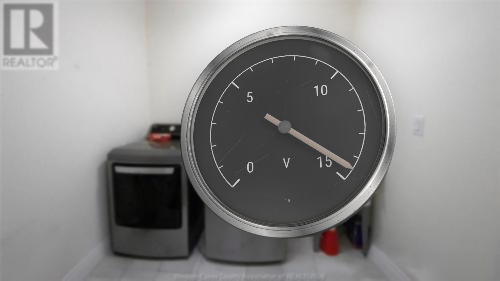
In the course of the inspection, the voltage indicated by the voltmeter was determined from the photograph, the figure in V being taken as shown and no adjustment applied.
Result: 14.5 V
